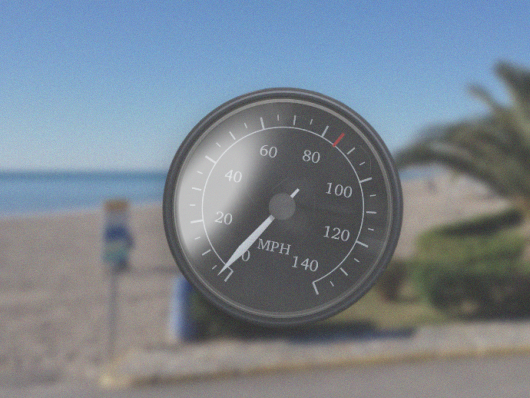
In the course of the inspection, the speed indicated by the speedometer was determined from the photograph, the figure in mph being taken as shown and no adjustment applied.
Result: 2.5 mph
